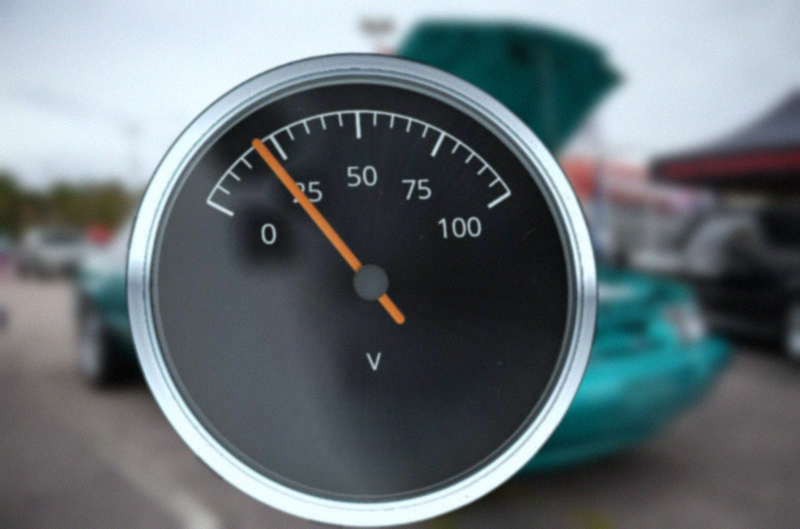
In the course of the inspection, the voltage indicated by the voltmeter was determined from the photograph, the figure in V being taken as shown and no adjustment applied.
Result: 20 V
